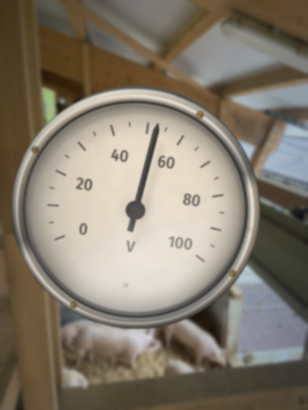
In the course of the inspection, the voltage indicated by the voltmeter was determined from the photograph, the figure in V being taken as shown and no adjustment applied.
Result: 52.5 V
